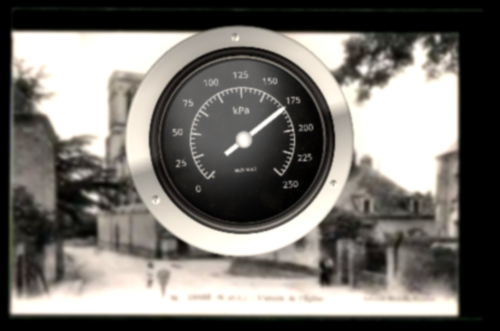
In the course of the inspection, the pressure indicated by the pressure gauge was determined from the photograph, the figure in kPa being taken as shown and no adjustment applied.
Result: 175 kPa
